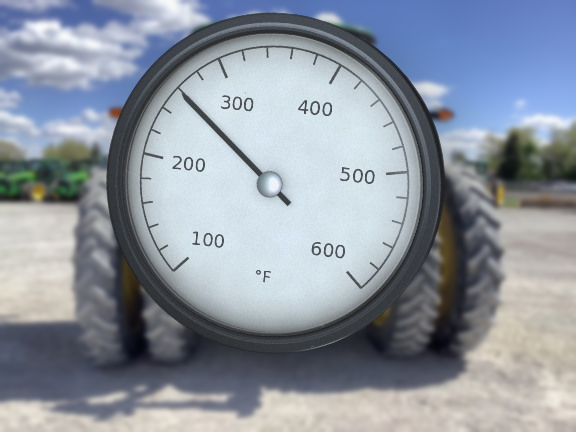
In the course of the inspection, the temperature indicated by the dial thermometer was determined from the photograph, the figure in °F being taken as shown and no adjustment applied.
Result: 260 °F
